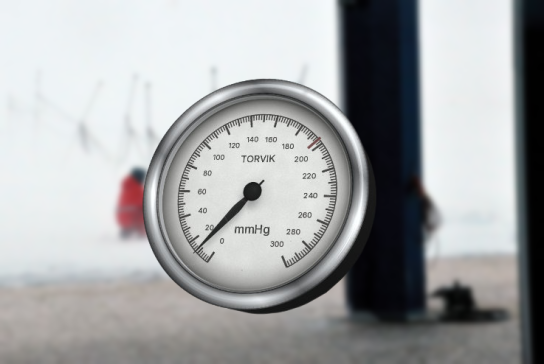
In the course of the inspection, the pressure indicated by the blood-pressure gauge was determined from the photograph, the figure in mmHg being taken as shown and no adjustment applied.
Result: 10 mmHg
